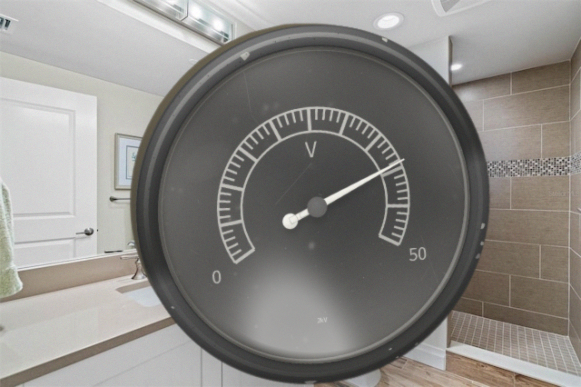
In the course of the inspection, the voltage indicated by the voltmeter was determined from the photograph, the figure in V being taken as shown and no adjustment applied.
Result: 39 V
